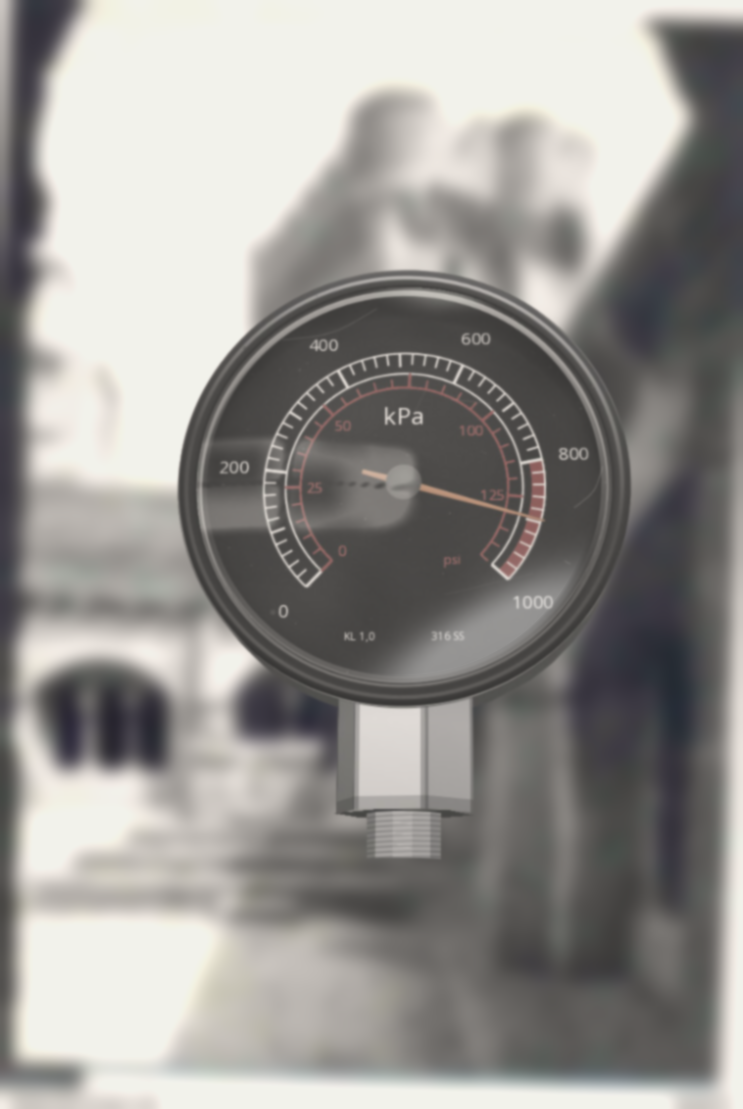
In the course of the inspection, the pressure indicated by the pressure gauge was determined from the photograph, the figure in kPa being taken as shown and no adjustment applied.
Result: 900 kPa
